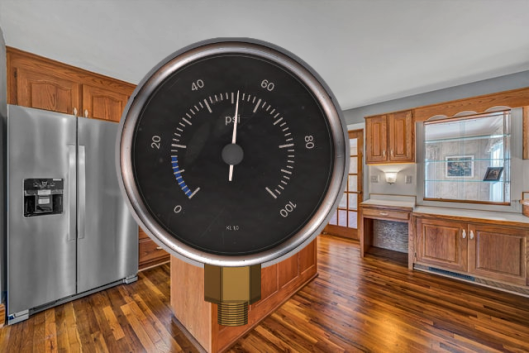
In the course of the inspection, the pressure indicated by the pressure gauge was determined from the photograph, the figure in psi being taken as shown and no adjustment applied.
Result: 52 psi
